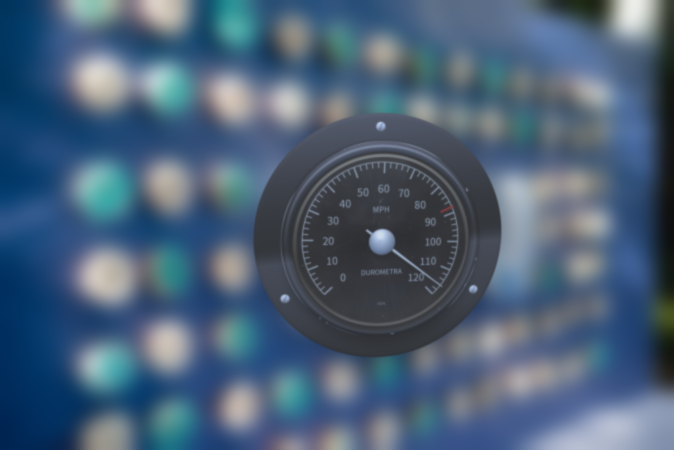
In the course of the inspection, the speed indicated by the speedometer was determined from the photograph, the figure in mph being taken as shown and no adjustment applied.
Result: 116 mph
